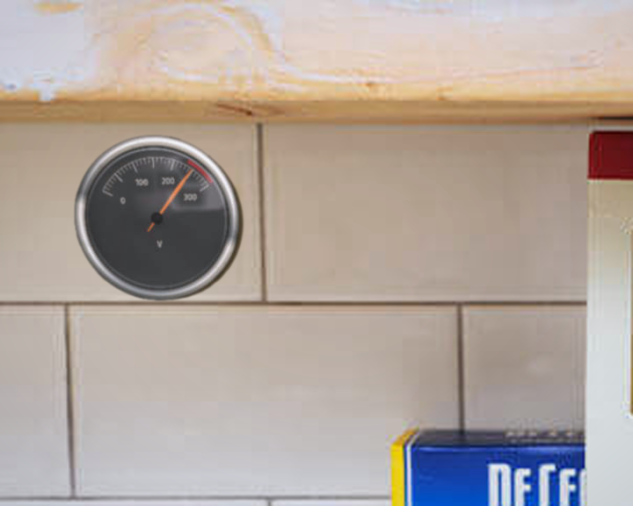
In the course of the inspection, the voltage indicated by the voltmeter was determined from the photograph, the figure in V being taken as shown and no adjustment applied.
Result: 250 V
